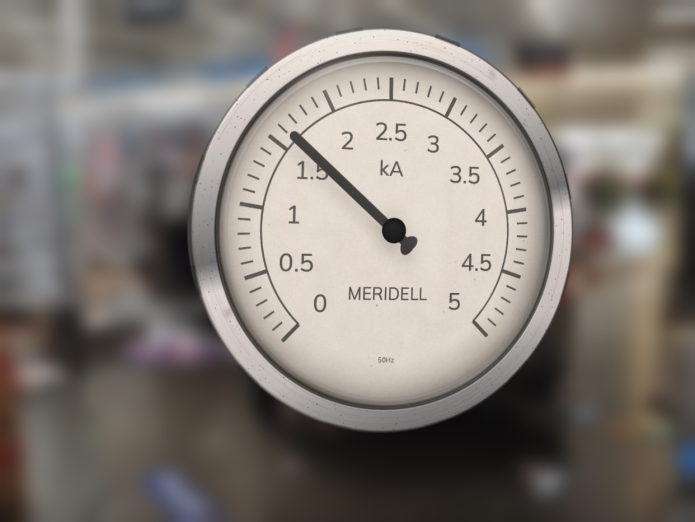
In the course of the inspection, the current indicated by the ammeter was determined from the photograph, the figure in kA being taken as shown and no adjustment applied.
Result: 1.6 kA
